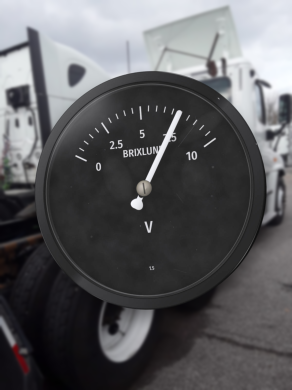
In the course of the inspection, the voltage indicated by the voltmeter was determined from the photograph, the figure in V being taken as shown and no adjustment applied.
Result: 7.5 V
